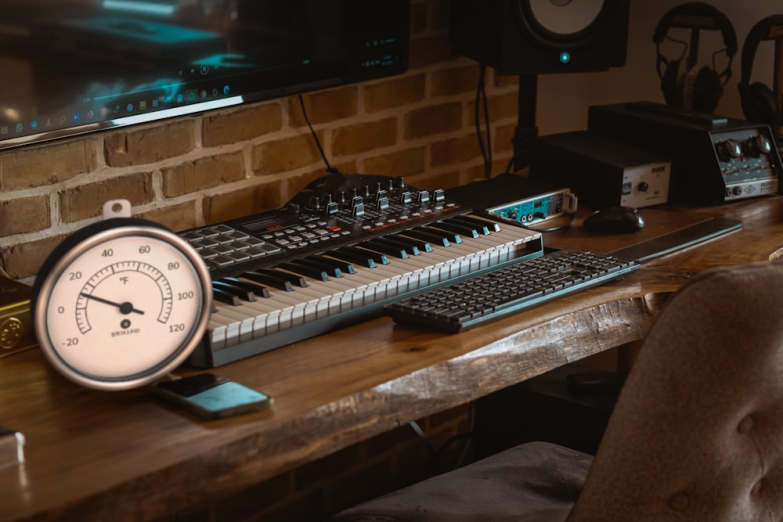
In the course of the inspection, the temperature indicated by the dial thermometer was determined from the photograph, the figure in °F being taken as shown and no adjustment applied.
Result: 12 °F
